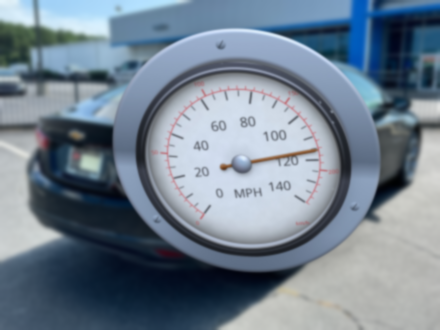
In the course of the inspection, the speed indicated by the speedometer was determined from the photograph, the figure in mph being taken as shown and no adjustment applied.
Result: 115 mph
